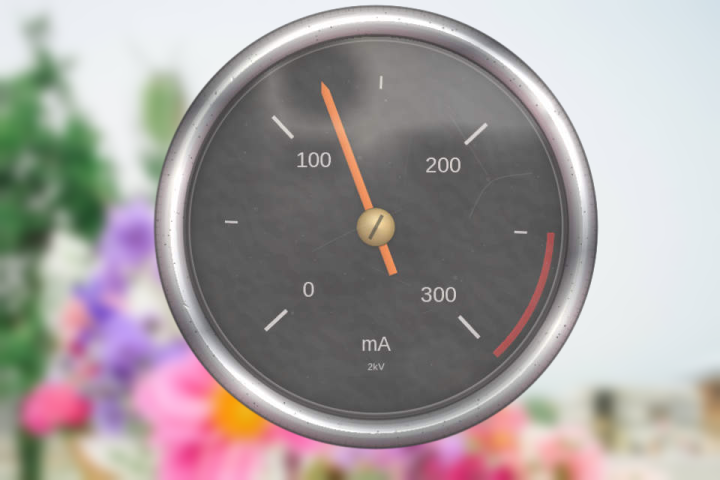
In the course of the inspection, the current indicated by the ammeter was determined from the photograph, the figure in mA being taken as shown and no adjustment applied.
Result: 125 mA
